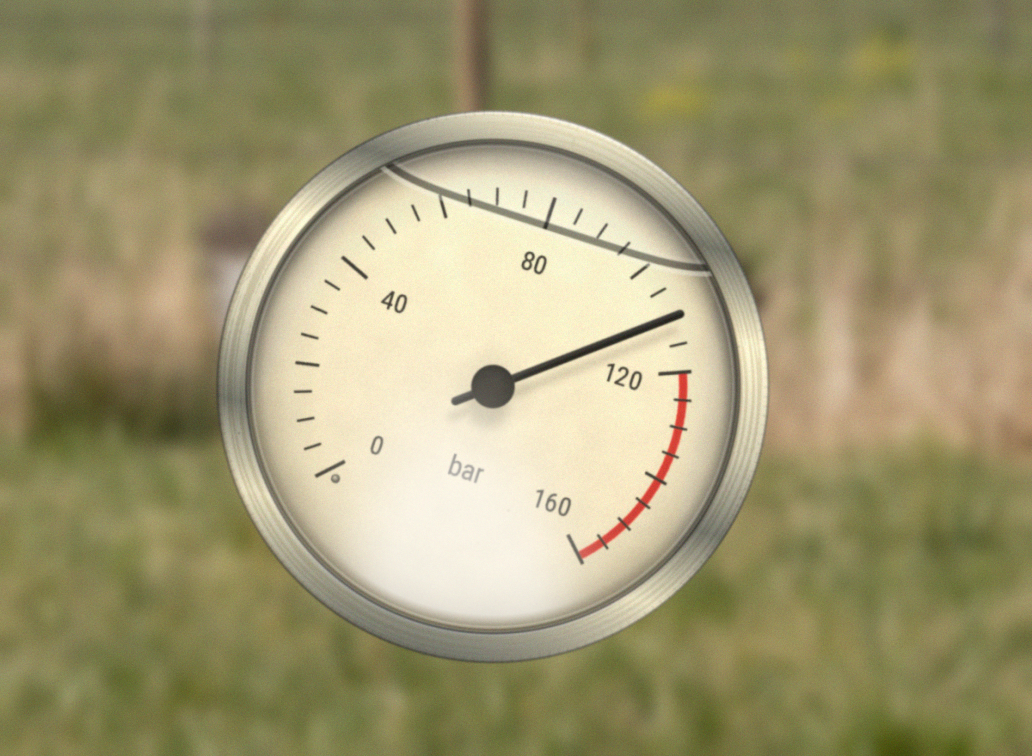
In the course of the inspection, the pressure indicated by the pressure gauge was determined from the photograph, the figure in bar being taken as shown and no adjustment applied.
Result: 110 bar
